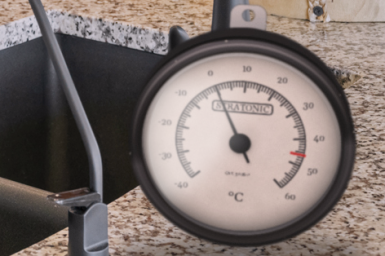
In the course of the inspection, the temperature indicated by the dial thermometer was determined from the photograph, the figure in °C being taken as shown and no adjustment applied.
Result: 0 °C
